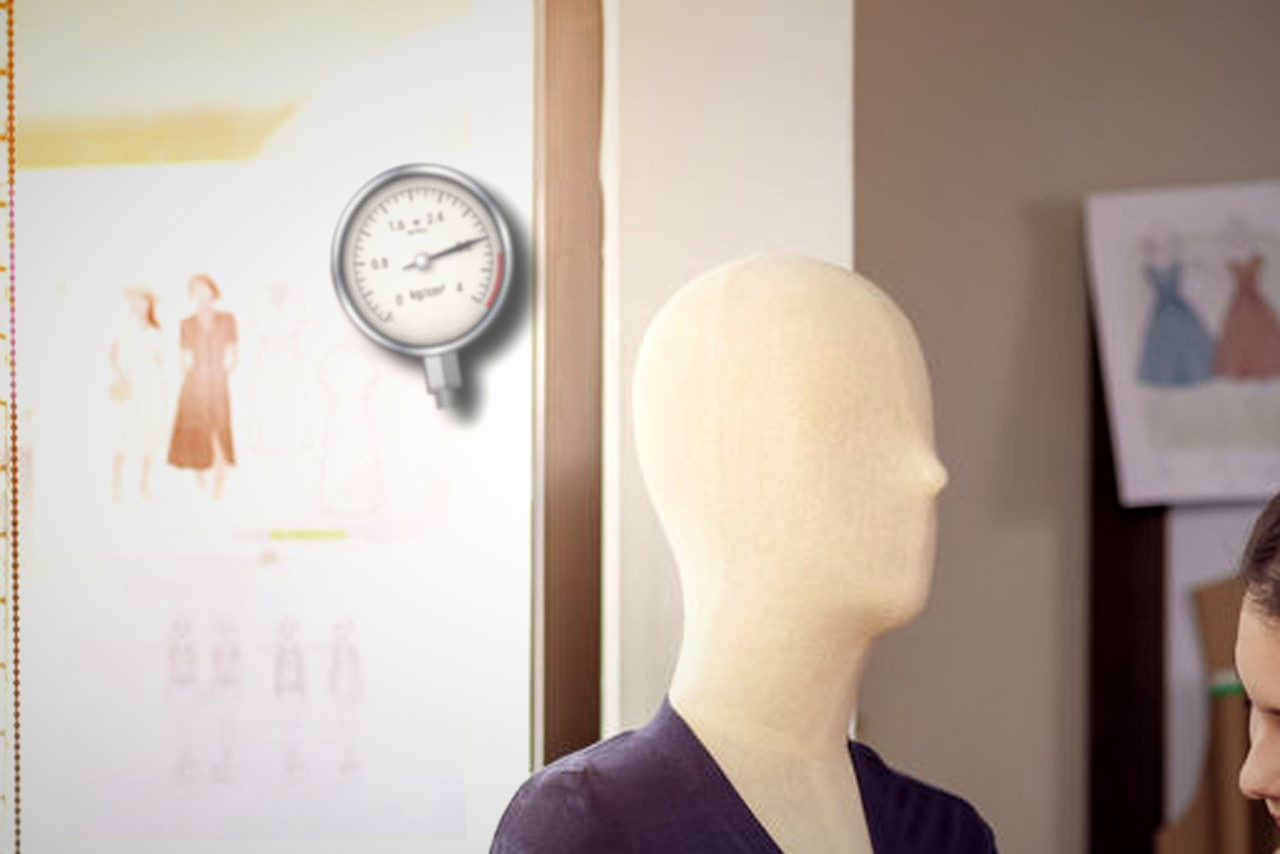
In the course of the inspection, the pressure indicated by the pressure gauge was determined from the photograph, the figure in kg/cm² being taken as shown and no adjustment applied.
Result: 3.2 kg/cm²
